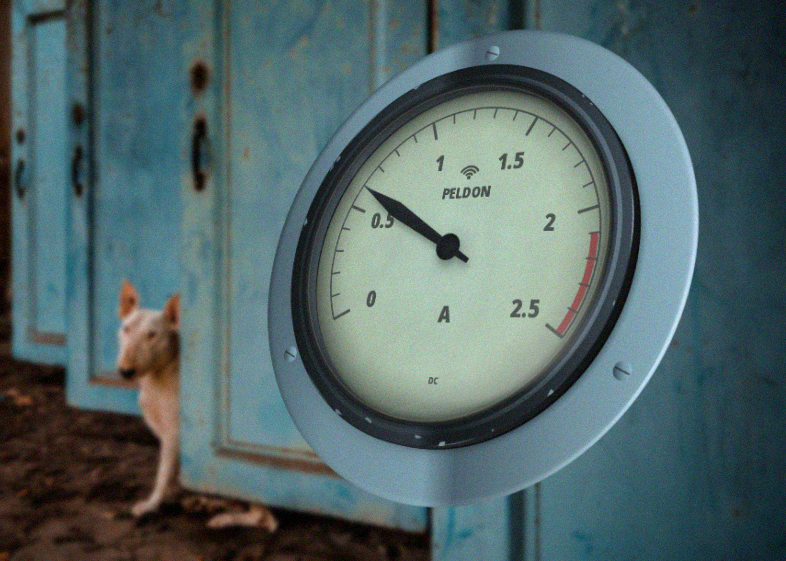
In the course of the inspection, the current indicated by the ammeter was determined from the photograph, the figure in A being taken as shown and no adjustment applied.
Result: 0.6 A
